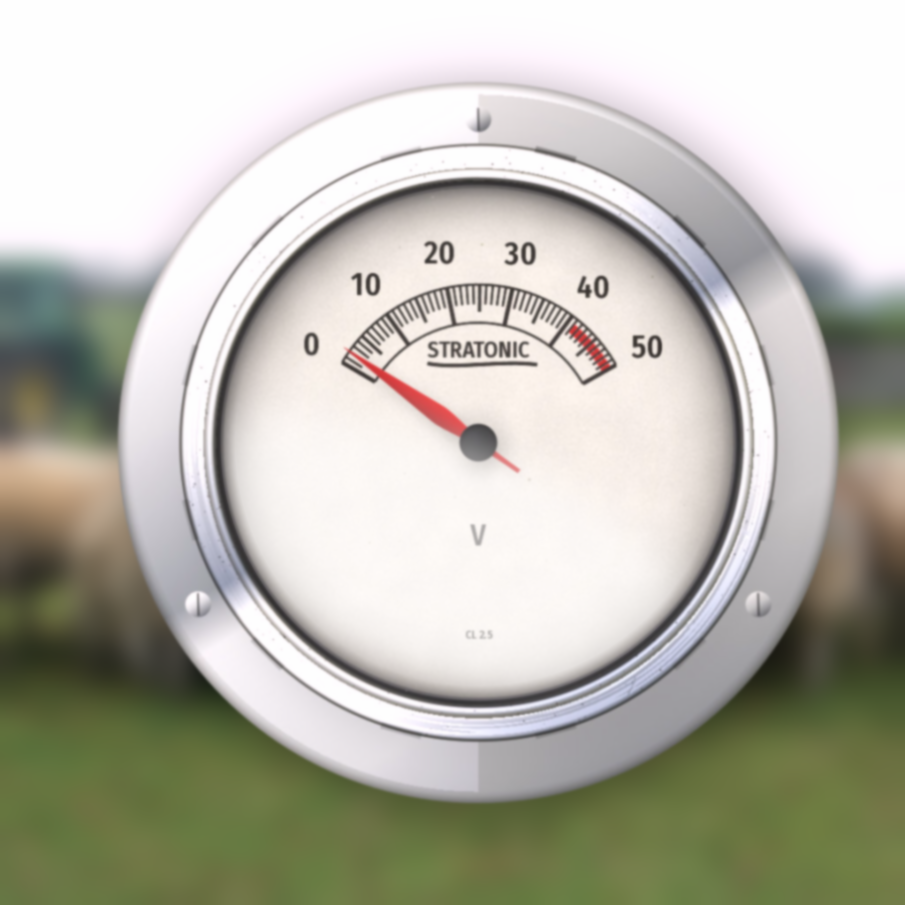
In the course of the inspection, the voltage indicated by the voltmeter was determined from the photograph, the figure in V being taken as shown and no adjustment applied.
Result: 2 V
